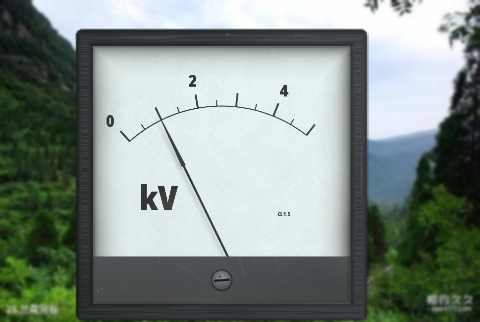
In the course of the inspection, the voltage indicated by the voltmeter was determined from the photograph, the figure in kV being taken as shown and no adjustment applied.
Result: 1 kV
